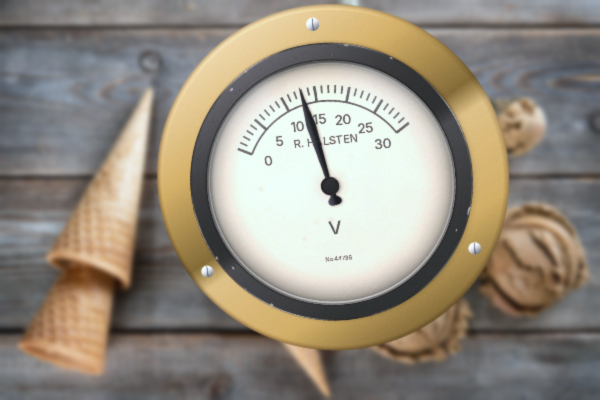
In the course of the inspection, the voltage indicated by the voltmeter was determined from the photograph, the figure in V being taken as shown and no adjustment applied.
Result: 13 V
